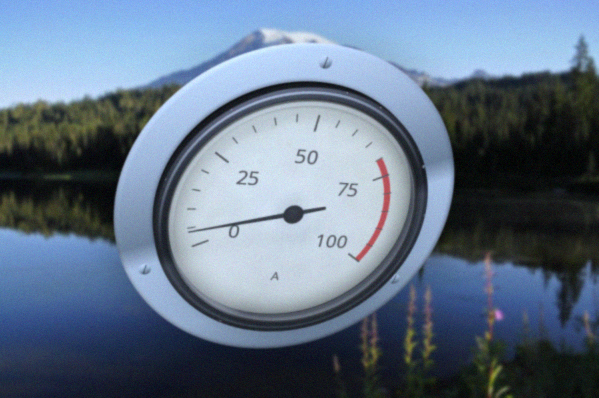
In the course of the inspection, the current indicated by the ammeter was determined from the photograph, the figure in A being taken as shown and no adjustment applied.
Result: 5 A
